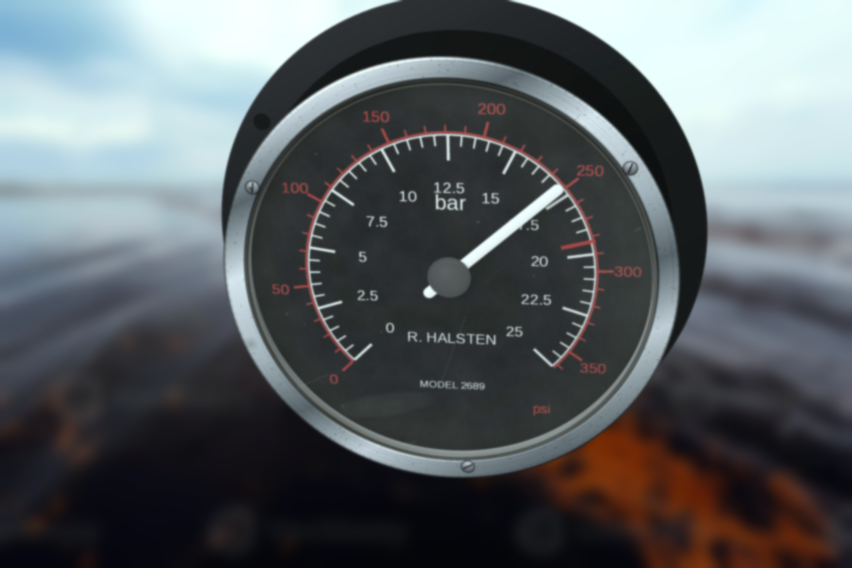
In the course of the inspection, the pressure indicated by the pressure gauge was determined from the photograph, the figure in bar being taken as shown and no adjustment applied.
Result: 17 bar
